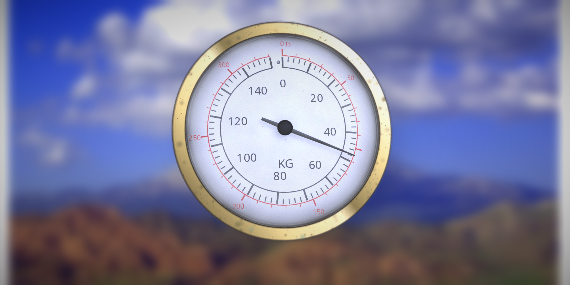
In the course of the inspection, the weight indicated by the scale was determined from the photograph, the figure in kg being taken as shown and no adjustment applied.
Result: 48 kg
